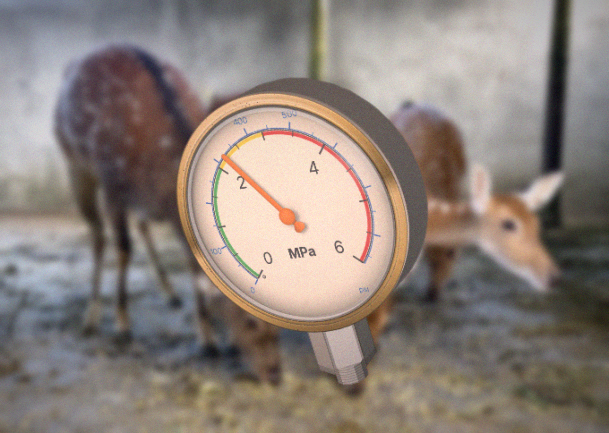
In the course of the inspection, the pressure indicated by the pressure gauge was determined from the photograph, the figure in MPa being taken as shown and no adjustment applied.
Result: 2.25 MPa
